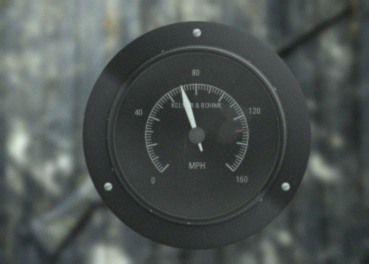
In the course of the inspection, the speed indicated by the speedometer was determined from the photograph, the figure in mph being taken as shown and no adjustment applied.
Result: 70 mph
